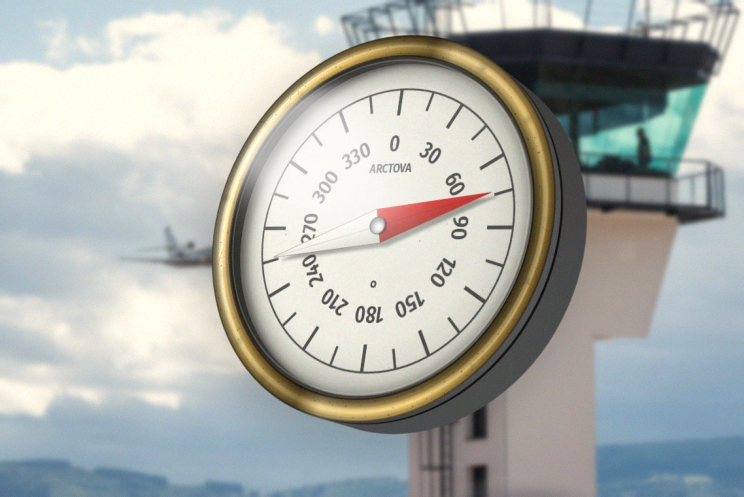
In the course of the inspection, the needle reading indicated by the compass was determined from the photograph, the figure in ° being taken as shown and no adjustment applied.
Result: 75 °
